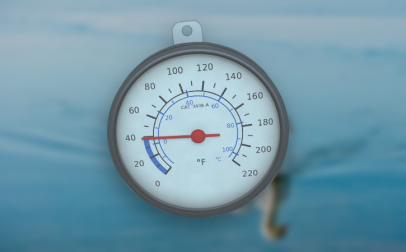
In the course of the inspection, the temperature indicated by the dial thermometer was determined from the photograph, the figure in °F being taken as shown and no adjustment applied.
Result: 40 °F
